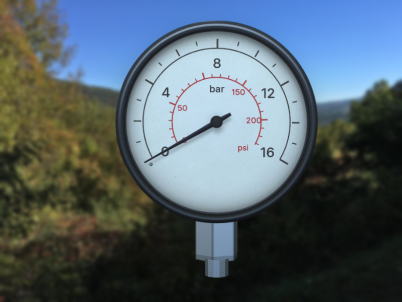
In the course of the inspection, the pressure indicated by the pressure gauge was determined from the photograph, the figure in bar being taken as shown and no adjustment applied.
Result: 0 bar
